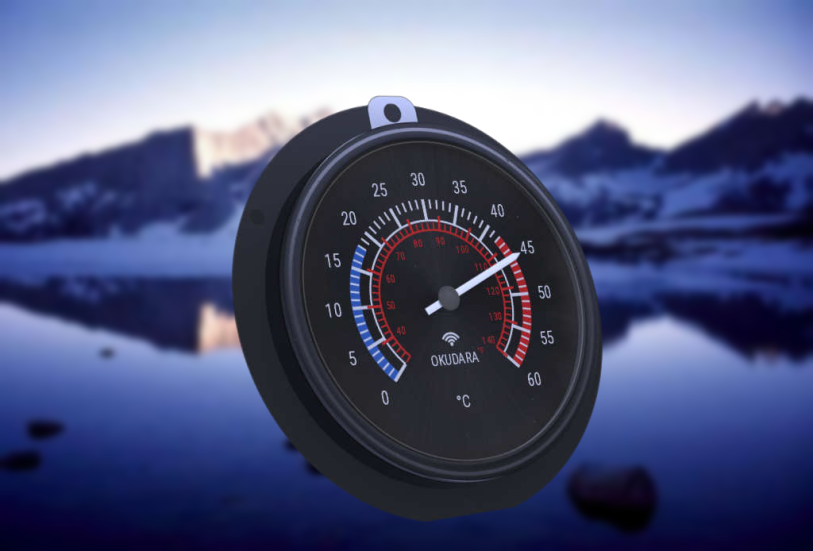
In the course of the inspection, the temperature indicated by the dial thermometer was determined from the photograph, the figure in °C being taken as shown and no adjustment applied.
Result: 45 °C
